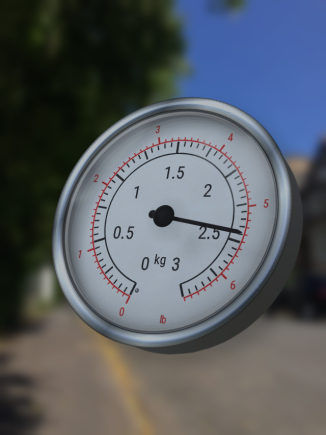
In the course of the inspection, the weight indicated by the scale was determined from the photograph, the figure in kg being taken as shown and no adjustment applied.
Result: 2.45 kg
